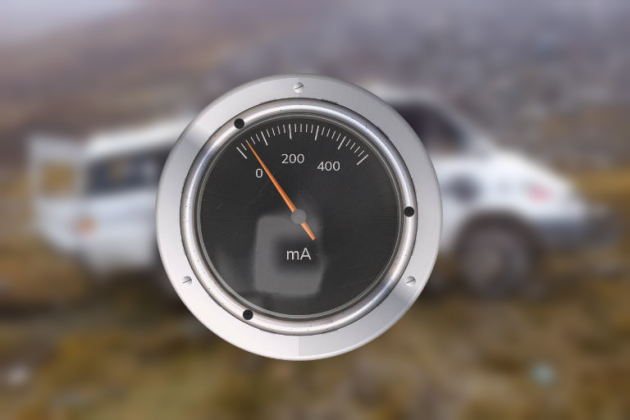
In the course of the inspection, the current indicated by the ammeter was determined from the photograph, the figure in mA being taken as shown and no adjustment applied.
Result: 40 mA
